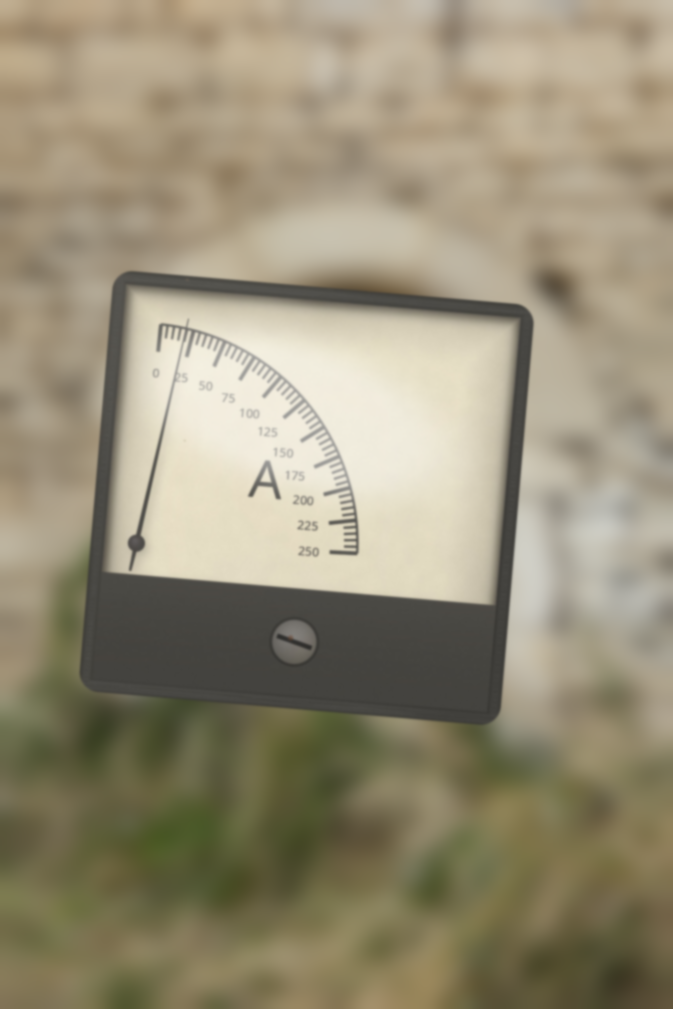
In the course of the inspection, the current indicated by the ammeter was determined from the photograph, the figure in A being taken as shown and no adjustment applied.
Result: 20 A
